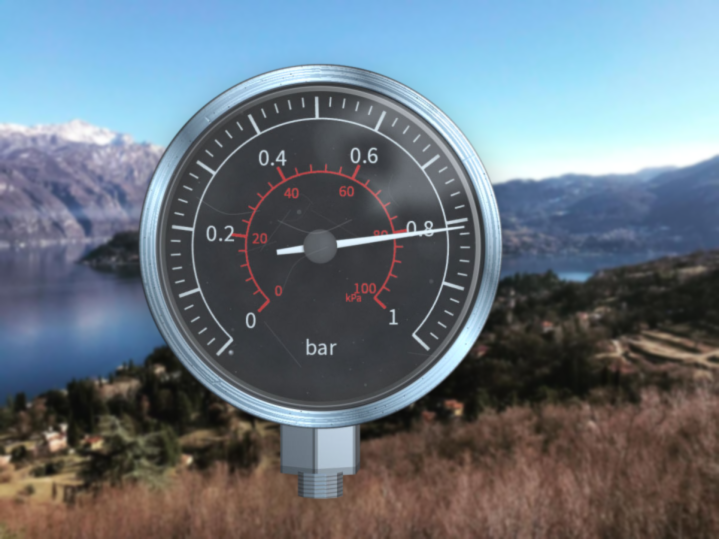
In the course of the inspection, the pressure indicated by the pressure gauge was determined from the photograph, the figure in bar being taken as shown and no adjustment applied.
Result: 0.81 bar
